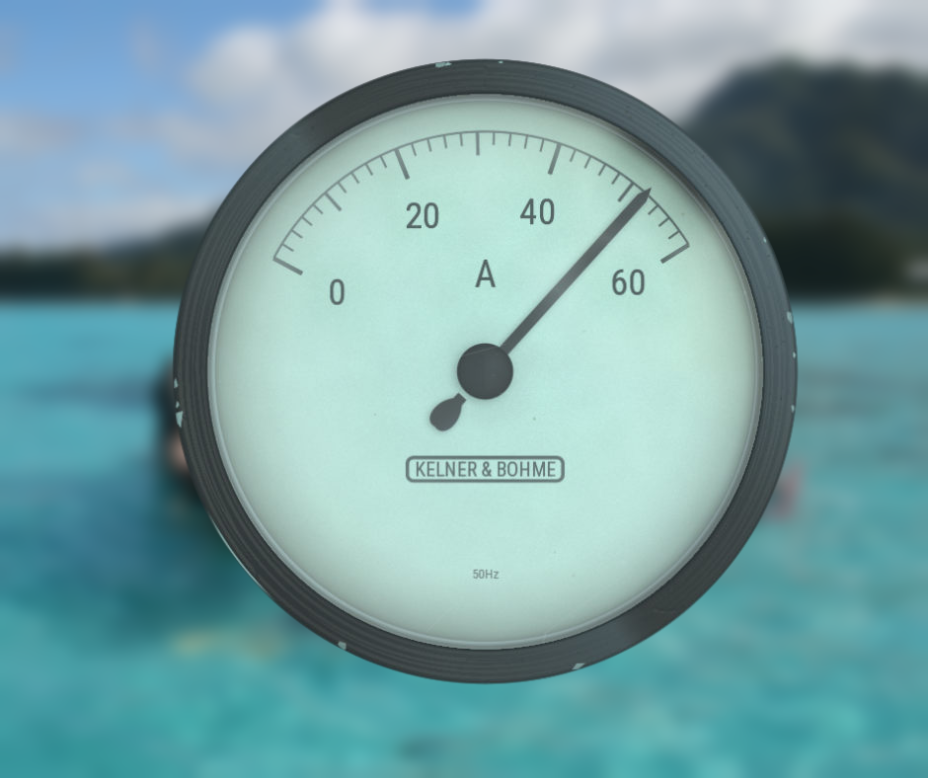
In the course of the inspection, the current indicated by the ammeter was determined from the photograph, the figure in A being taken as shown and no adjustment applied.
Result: 52 A
